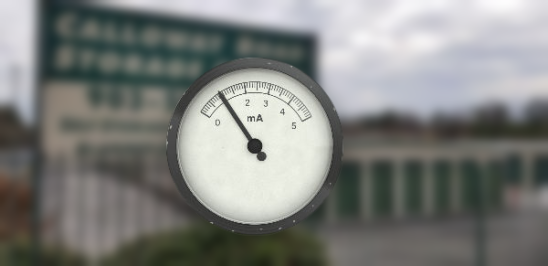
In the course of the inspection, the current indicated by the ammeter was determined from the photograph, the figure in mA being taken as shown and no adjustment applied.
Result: 1 mA
